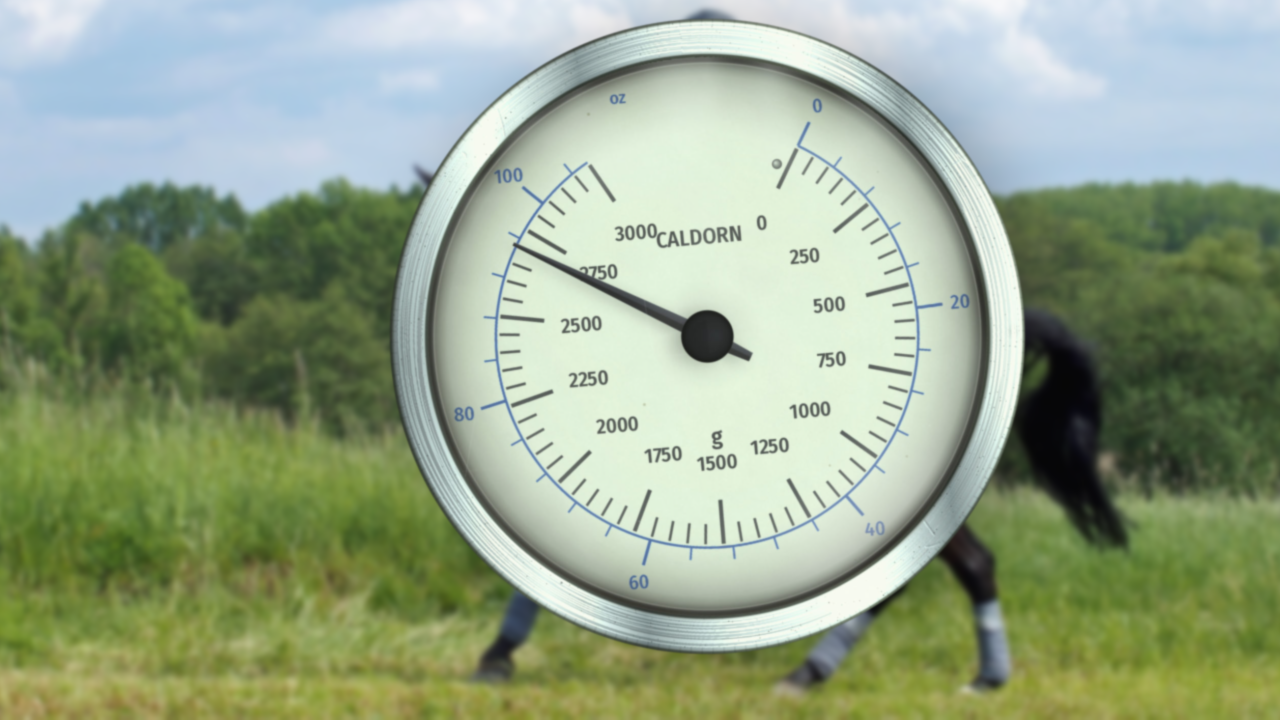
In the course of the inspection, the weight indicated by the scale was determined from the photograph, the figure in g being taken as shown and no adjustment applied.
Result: 2700 g
